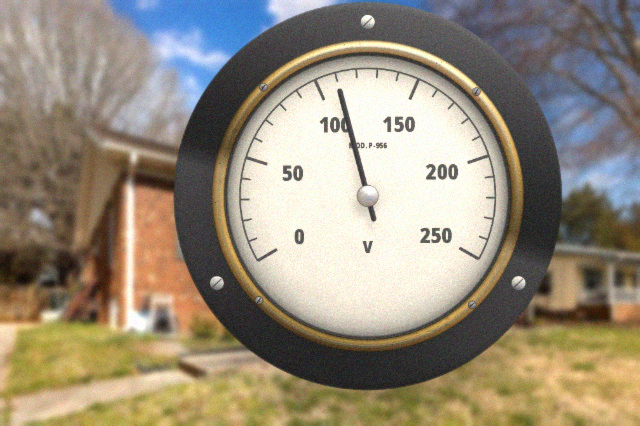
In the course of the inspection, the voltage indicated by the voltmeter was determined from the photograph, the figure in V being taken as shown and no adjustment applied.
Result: 110 V
